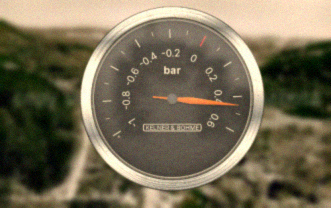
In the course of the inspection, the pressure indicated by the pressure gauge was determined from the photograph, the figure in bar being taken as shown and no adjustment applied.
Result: 0.45 bar
